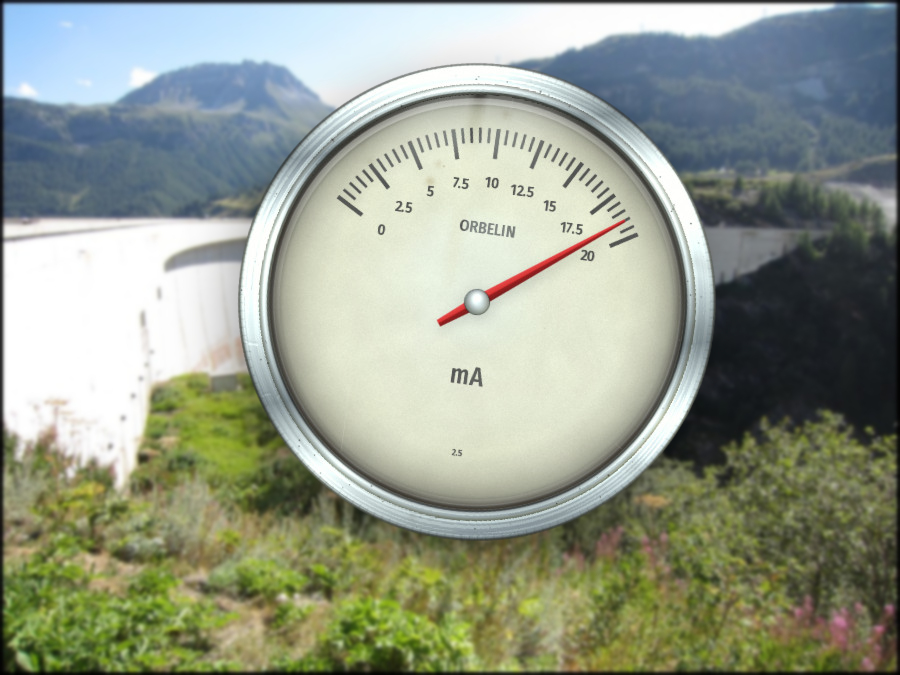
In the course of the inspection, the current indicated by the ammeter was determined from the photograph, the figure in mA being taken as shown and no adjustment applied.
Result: 19 mA
